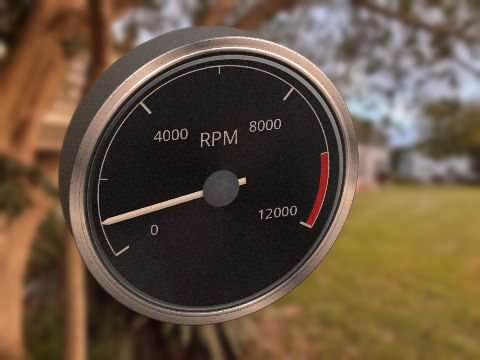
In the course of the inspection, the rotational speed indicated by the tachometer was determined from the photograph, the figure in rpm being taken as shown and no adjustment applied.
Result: 1000 rpm
